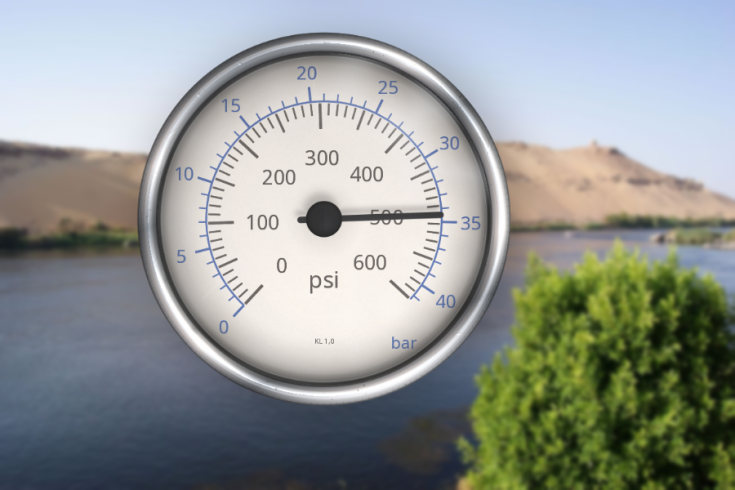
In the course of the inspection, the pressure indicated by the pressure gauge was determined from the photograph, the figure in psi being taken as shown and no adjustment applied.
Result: 500 psi
